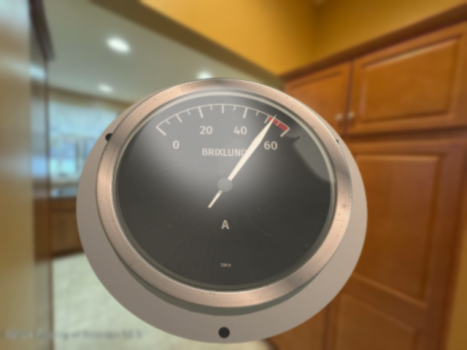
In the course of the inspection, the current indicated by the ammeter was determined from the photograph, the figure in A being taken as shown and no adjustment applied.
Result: 52.5 A
